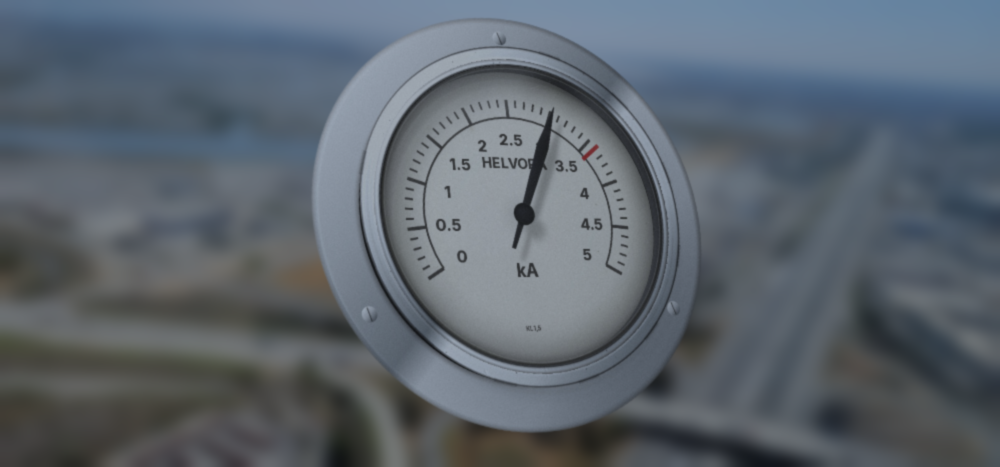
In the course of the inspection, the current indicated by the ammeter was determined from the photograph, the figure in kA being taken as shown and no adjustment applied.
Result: 3 kA
